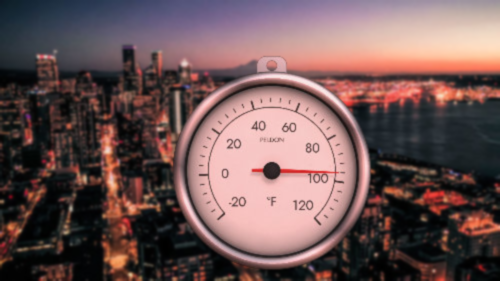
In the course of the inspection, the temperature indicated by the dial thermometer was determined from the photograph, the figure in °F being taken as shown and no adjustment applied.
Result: 96 °F
